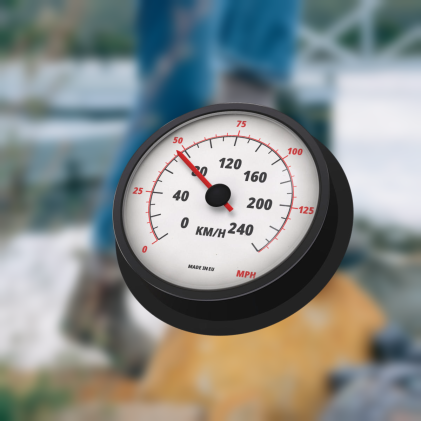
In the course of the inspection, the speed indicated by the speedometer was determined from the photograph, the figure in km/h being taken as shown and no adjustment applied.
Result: 75 km/h
